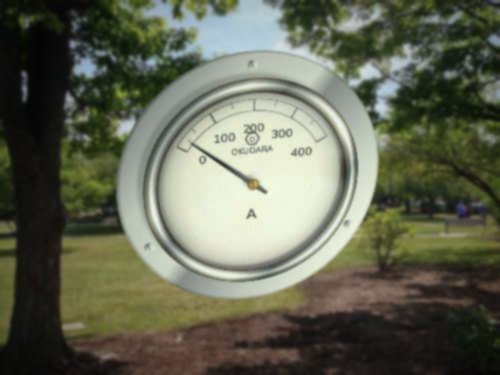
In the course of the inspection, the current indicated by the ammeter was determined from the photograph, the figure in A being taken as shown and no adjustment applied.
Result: 25 A
